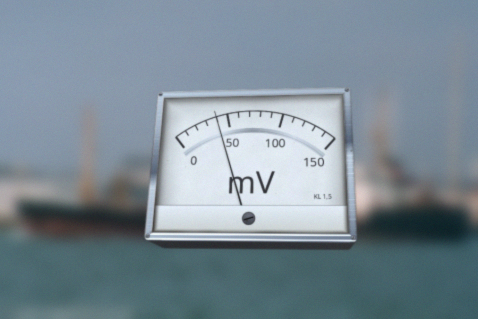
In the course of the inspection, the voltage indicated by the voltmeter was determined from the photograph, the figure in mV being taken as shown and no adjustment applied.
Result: 40 mV
